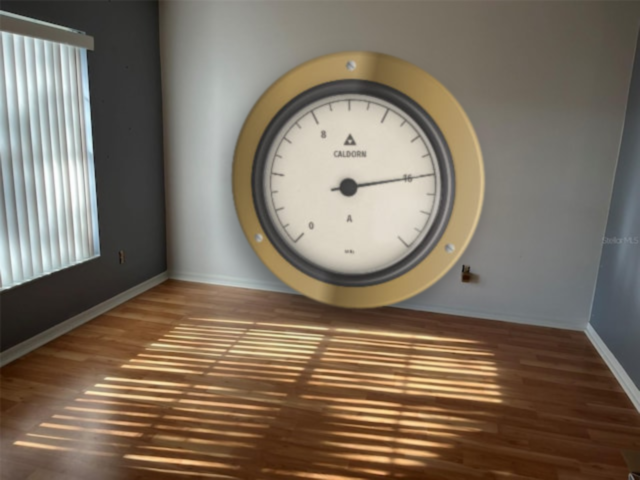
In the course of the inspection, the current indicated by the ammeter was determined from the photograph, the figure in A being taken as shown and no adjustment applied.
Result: 16 A
